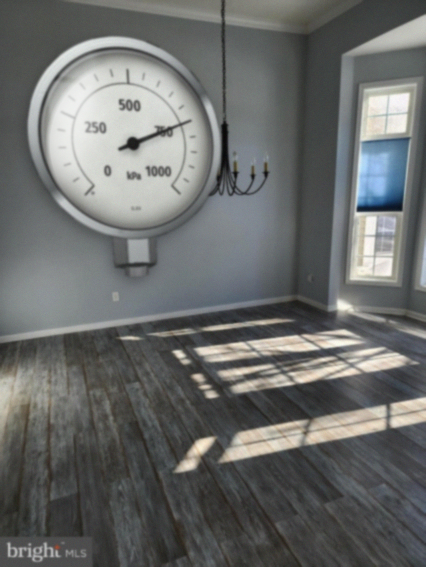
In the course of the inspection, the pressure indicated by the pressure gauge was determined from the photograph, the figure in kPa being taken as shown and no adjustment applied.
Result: 750 kPa
